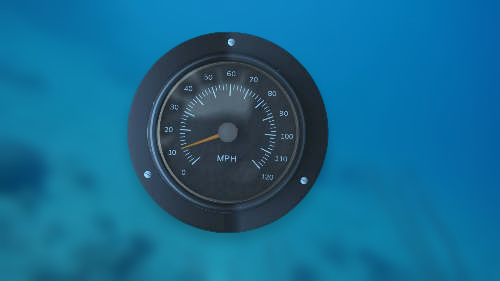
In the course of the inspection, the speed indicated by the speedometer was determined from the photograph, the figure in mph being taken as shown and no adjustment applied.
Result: 10 mph
